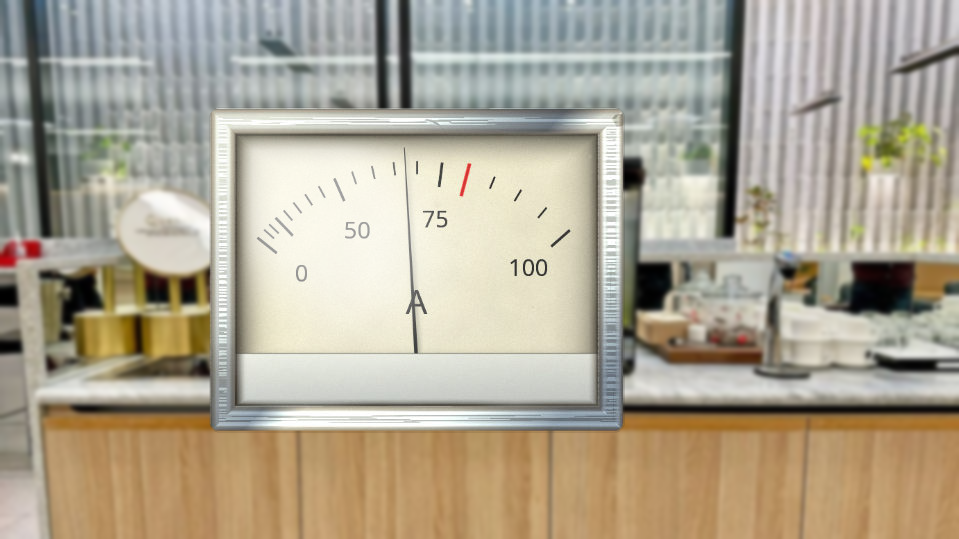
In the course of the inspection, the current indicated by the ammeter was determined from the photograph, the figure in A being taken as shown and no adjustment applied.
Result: 67.5 A
